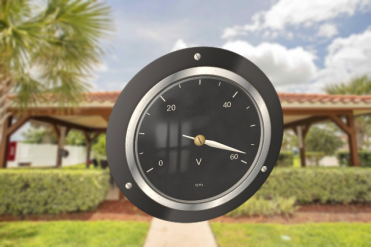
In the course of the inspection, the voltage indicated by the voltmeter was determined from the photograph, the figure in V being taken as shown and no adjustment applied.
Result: 57.5 V
